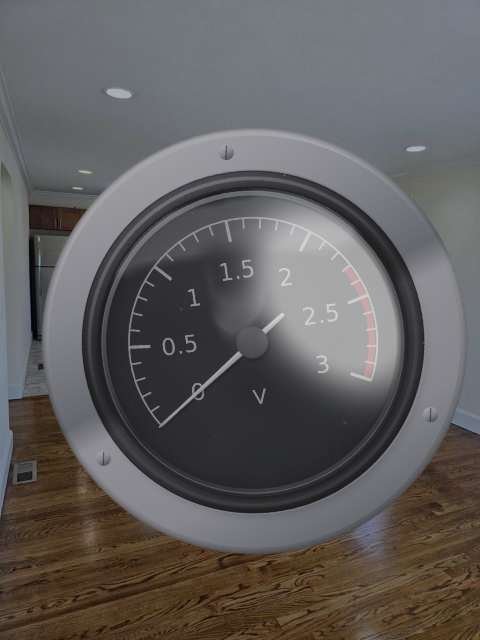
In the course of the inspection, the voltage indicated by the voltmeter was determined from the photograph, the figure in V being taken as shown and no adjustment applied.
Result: 0 V
